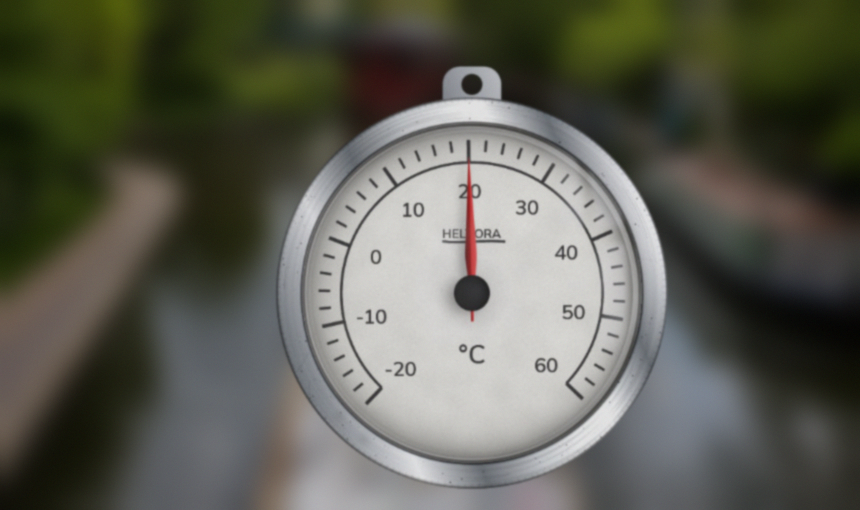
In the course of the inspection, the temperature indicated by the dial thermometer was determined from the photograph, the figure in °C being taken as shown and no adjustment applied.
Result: 20 °C
